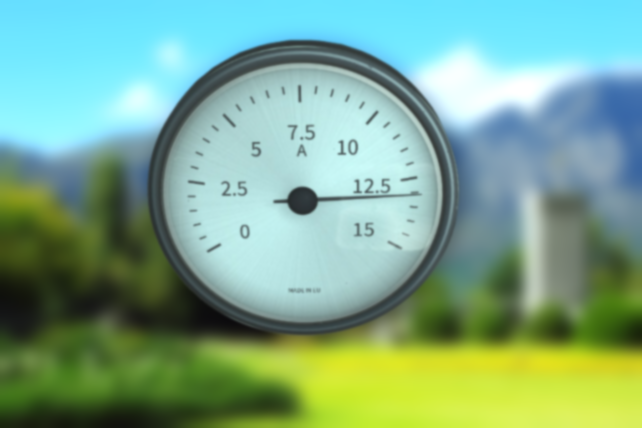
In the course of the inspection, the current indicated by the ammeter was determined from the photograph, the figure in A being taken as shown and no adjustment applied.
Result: 13 A
